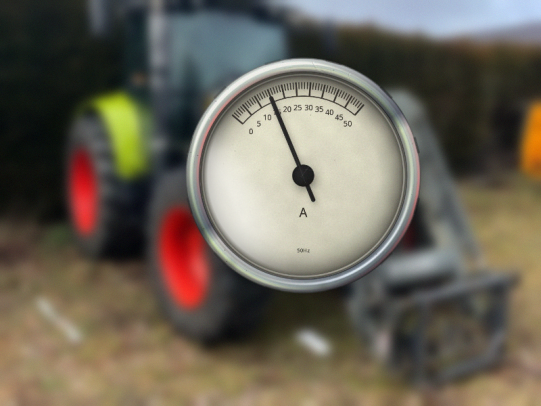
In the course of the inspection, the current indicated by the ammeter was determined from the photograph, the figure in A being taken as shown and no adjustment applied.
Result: 15 A
